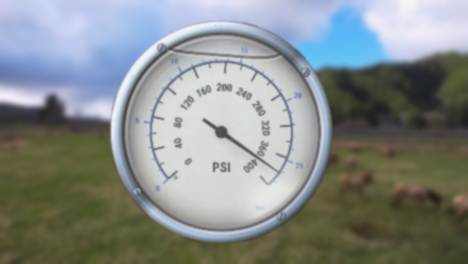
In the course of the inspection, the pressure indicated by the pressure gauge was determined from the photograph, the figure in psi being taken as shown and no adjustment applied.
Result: 380 psi
